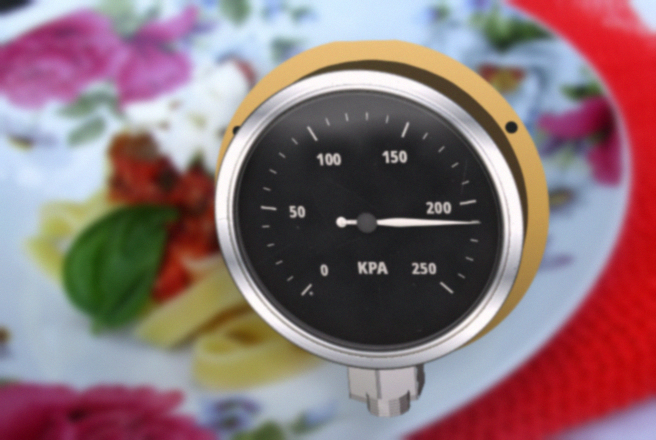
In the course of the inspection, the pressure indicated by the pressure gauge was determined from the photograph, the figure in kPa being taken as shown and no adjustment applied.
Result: 210 kPa
